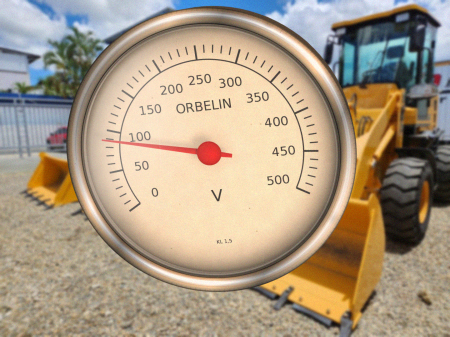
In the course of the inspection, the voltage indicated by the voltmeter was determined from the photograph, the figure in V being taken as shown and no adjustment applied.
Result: 90 V
